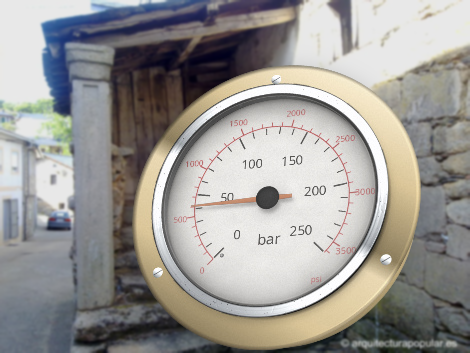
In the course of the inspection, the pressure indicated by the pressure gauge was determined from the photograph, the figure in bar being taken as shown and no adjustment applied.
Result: 40 bar
